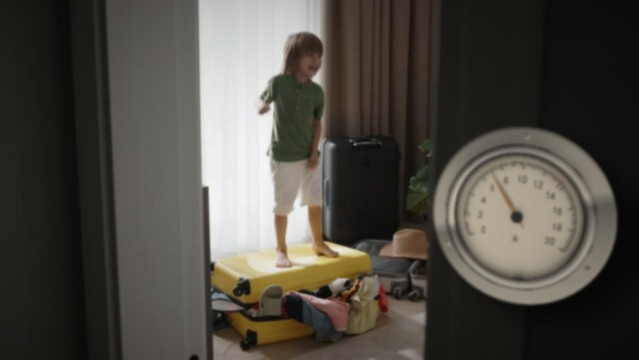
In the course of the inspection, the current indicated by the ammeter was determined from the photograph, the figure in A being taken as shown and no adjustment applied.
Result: 7 A
